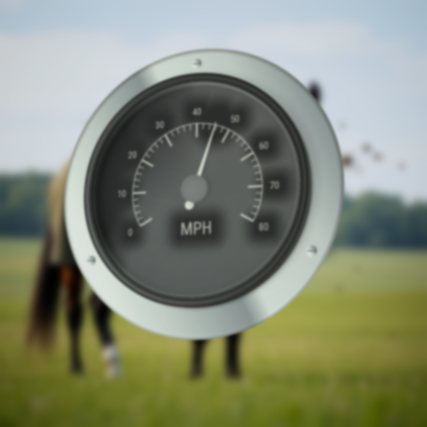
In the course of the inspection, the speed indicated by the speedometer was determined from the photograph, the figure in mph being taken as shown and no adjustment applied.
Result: 46 mph
